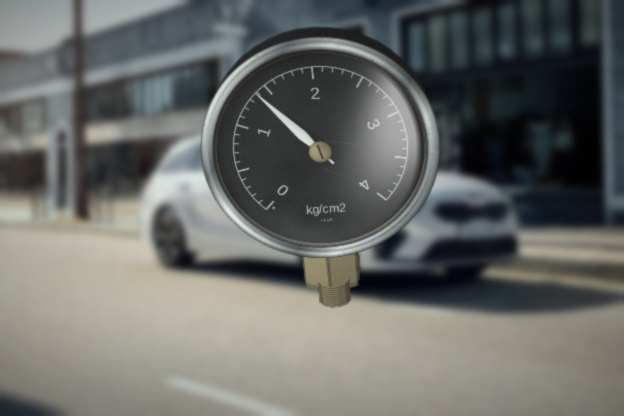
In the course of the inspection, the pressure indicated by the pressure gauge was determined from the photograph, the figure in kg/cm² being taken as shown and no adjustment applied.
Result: 1.4 kg/cm²
